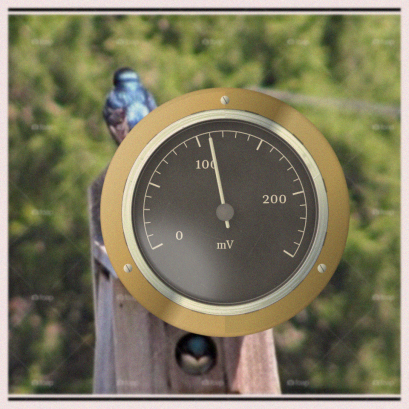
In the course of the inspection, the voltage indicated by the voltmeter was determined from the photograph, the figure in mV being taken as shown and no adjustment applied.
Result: 110 mV
